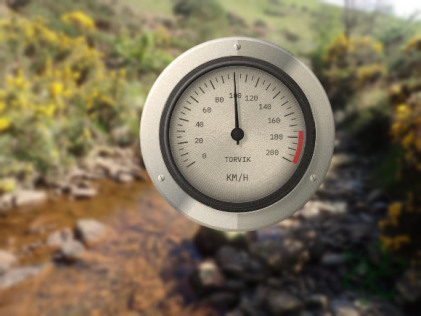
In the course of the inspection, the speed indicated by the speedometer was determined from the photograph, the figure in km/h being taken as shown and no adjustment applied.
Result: 100 km/h
